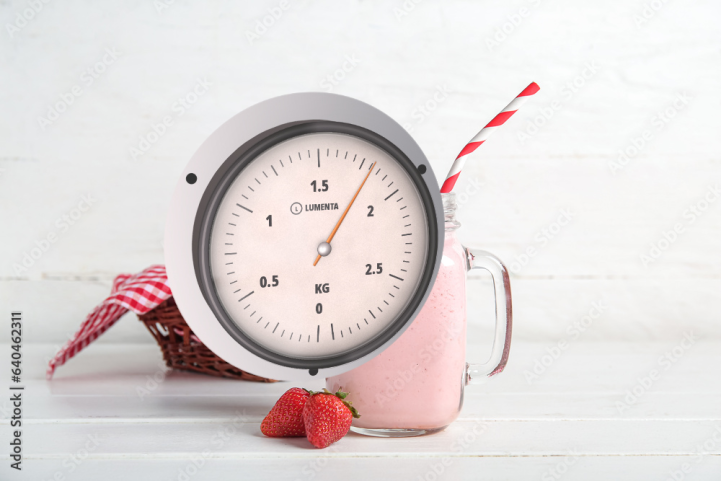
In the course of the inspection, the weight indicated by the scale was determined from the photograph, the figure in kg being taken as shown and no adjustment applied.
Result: 1.8 kg
